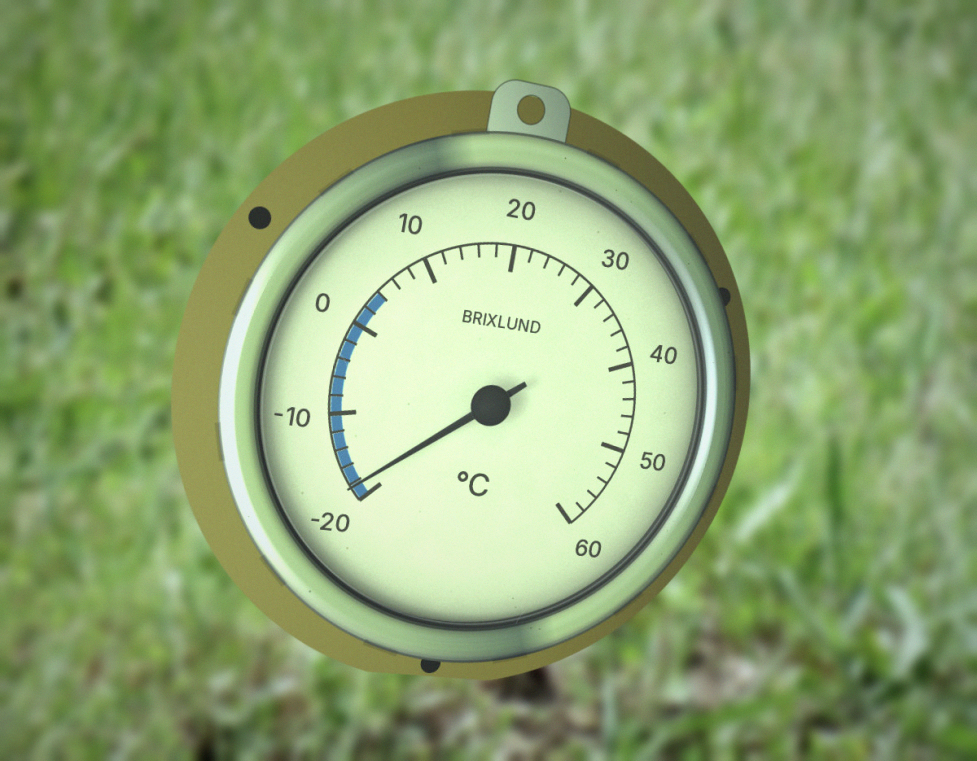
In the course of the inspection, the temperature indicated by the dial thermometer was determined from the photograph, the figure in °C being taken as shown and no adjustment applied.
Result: -18 °C
